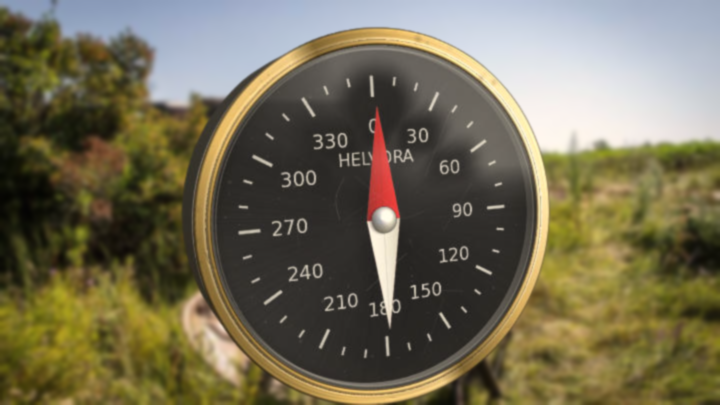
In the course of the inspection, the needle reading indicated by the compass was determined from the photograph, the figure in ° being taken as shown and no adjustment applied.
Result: 0 °
